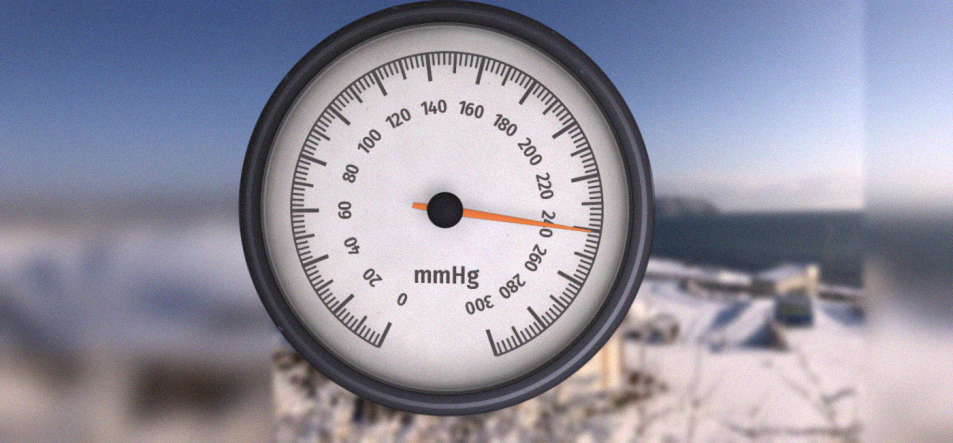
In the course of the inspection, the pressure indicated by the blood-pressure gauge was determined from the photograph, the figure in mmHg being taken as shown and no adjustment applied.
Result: 240 mmHg
